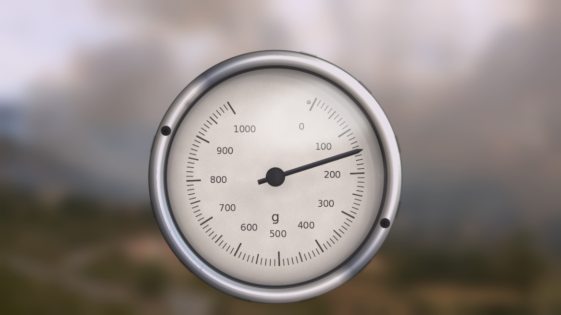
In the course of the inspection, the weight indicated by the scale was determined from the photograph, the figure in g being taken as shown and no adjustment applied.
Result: 150 g
